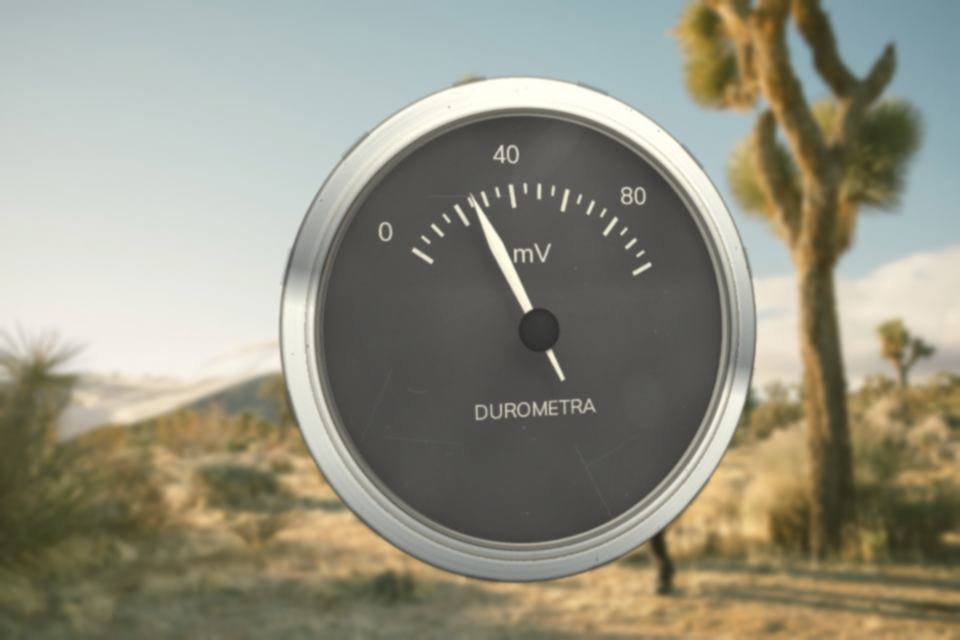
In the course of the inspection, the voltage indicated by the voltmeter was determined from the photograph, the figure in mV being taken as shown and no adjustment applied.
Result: 25 mV
